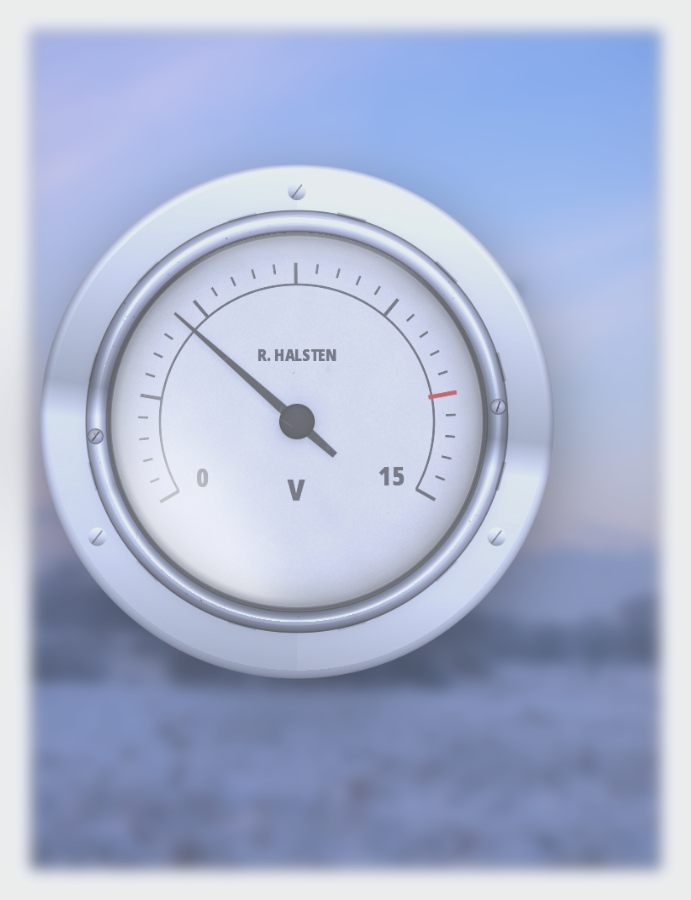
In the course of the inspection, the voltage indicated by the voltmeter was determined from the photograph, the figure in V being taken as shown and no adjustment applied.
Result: 4.5 V
